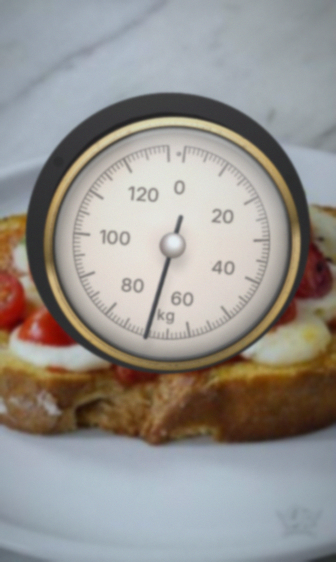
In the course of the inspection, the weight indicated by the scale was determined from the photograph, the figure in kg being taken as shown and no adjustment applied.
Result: 70 kg
